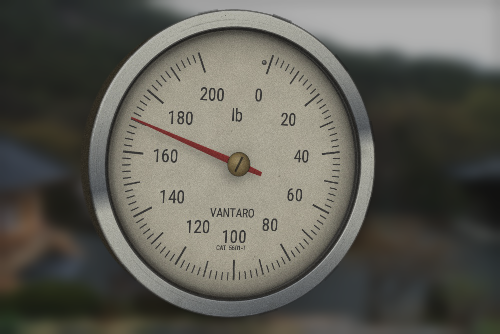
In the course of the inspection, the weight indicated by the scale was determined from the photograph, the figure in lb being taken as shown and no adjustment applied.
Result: 170 lb
